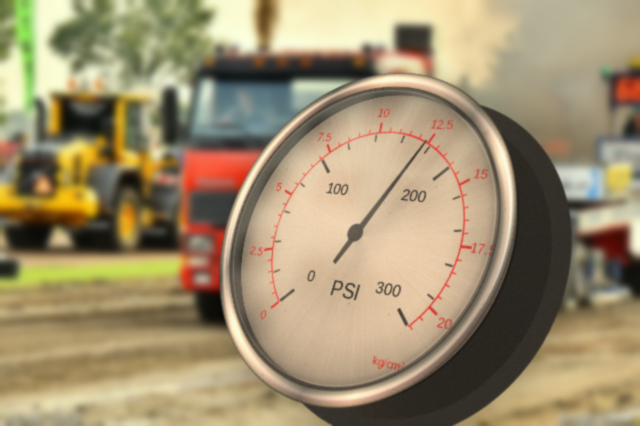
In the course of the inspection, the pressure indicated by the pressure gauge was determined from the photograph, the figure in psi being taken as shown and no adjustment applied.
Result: 180 psi
